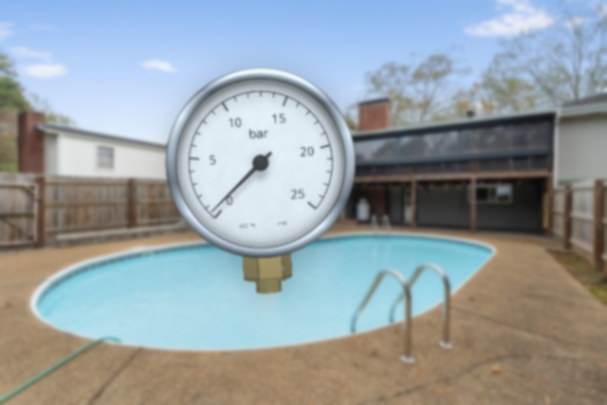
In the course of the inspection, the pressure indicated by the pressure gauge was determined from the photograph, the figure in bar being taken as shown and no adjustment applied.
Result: 0.5 bar
